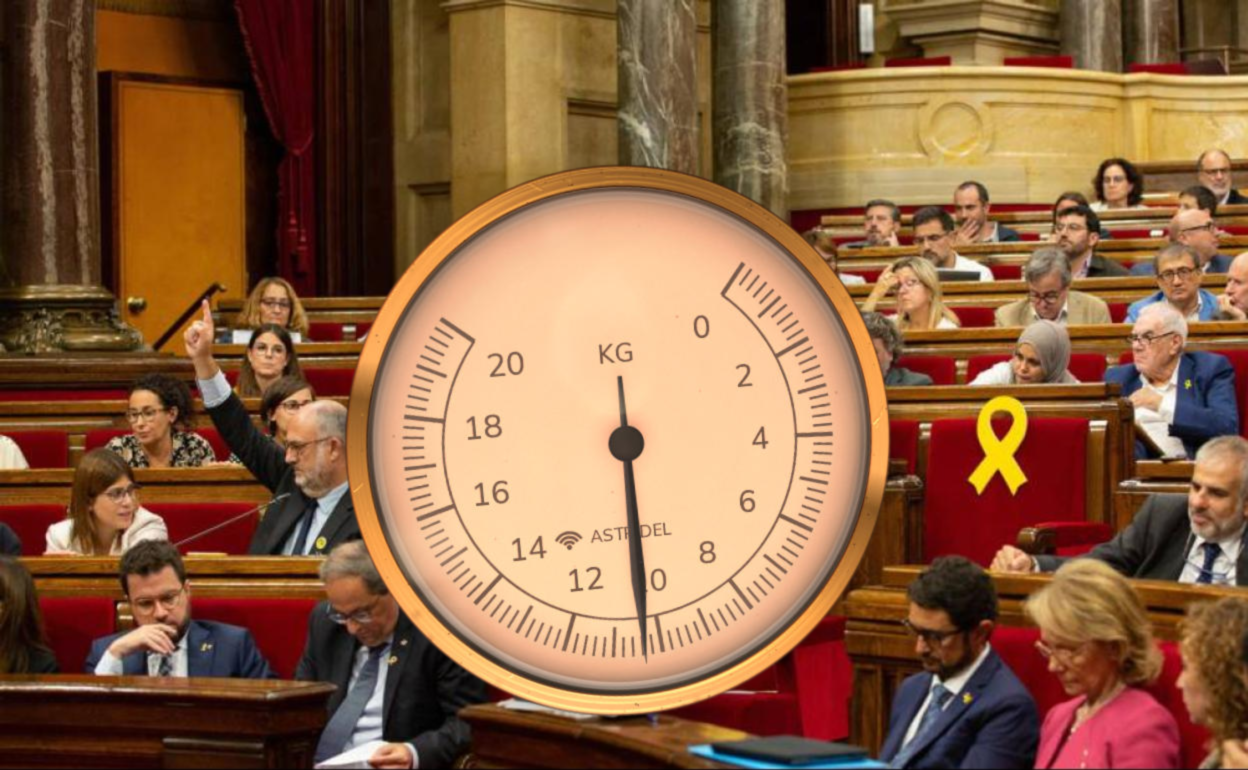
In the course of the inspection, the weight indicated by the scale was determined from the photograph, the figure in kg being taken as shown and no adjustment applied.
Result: 10.4 kg
